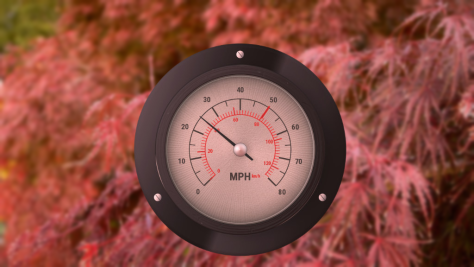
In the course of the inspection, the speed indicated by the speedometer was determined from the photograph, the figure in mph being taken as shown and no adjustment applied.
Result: 25 mph
